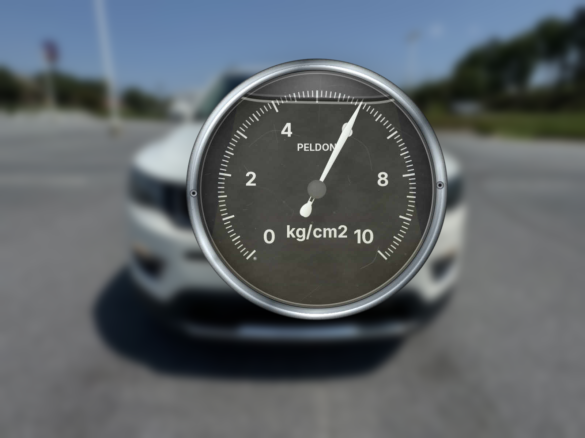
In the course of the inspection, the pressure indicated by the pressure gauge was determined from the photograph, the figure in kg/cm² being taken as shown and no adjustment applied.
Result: 6 kg/cm²
